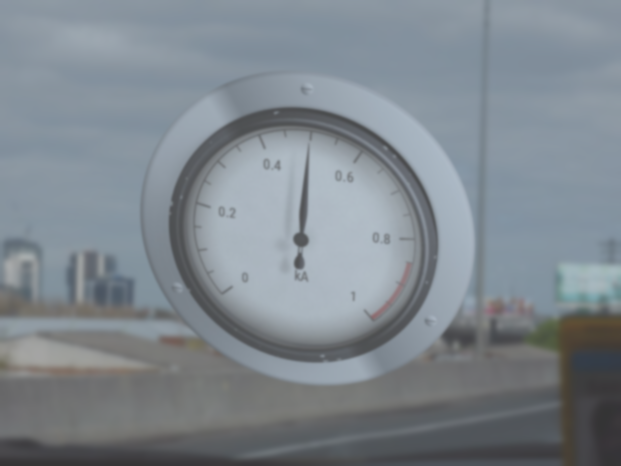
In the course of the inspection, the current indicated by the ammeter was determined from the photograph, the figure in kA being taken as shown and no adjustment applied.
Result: 0.5 kA
